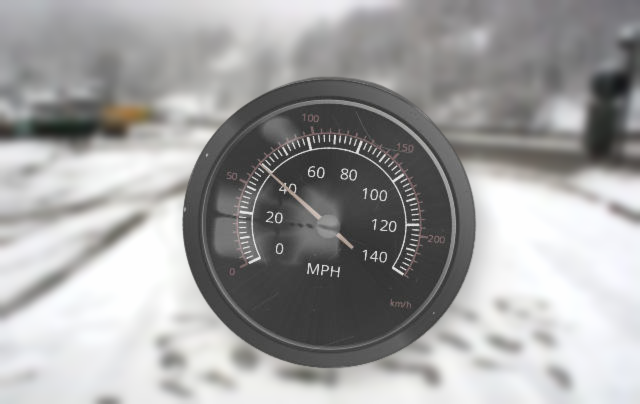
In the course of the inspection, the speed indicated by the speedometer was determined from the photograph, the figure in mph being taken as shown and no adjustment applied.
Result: 40 mph
